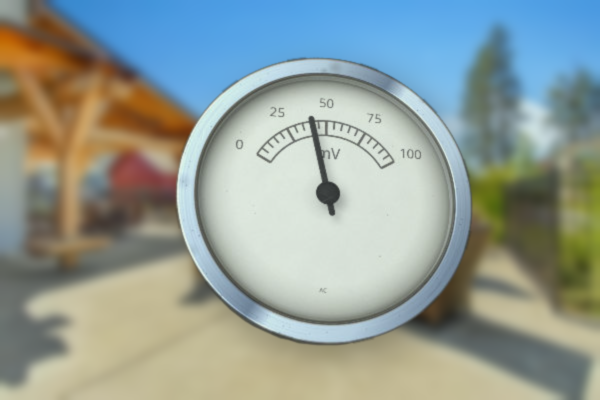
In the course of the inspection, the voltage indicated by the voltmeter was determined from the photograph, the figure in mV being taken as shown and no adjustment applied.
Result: 40 mV
